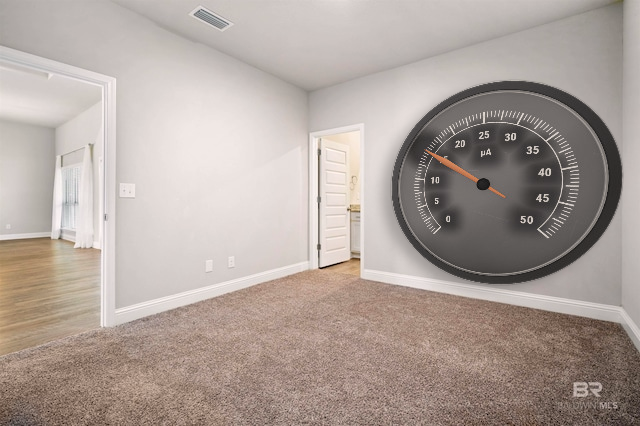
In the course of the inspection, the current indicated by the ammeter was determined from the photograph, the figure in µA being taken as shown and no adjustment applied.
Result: 15 µA
